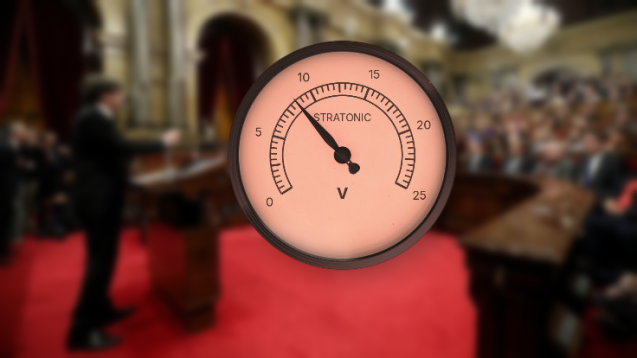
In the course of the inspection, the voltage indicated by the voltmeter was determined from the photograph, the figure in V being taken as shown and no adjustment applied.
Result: 8.5 V
